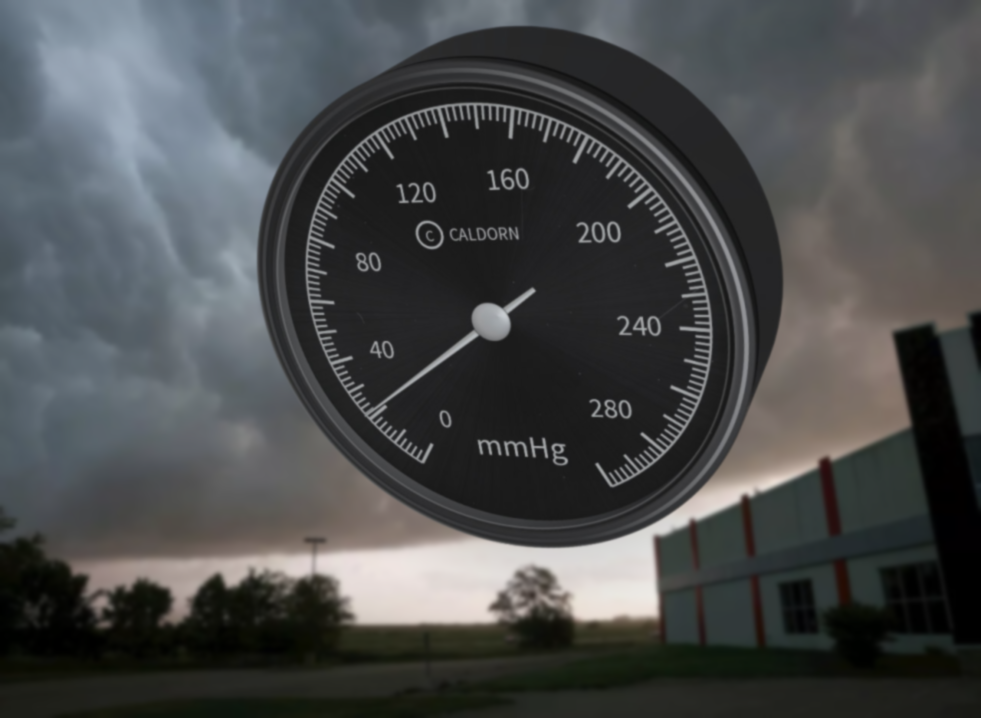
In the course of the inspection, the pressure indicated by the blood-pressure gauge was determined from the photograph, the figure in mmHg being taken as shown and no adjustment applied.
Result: 22 mmHg
